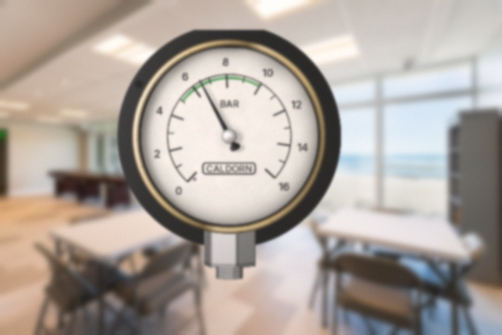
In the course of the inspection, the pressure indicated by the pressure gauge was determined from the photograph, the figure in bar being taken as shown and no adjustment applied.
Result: 6.5 bar
